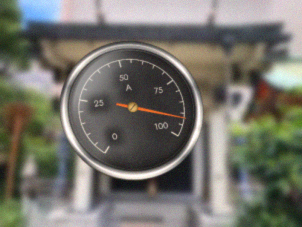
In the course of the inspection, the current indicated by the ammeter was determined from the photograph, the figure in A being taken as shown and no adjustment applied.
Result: 92.5 A
